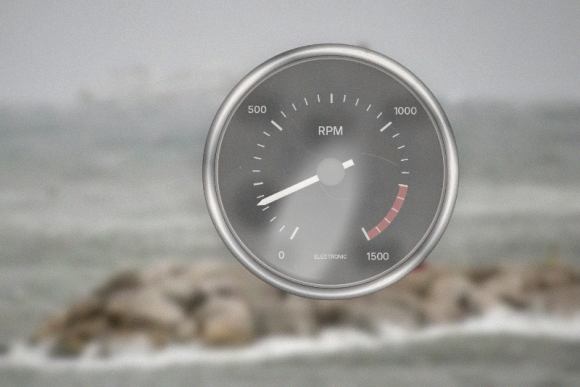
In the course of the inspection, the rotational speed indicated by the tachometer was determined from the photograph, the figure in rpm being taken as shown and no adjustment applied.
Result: 175 rpm
